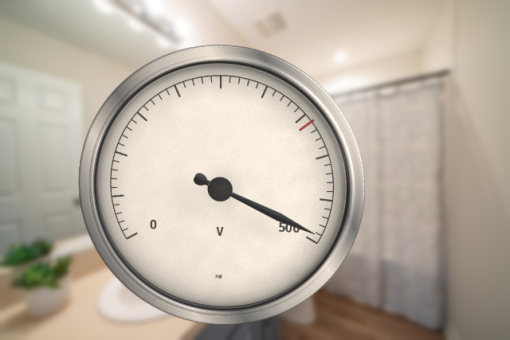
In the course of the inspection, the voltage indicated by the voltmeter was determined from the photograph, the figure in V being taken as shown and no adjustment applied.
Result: 490 V
